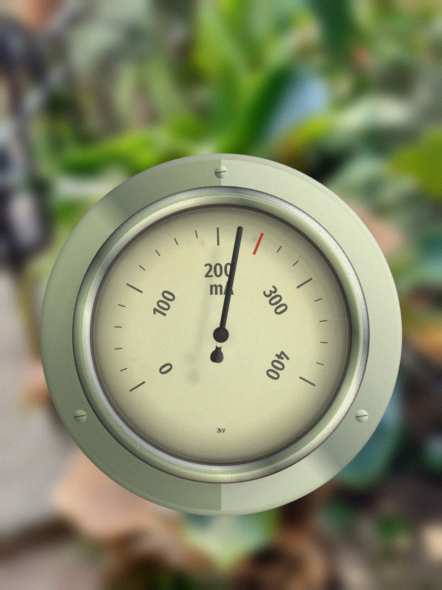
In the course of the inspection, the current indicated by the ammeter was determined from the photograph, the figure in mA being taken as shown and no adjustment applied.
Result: 220 mA
